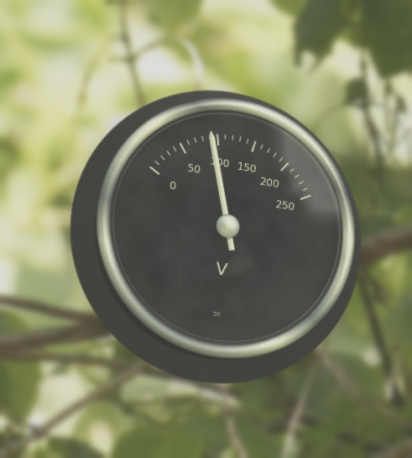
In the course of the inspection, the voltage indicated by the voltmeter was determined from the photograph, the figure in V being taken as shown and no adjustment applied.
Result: 90 V
